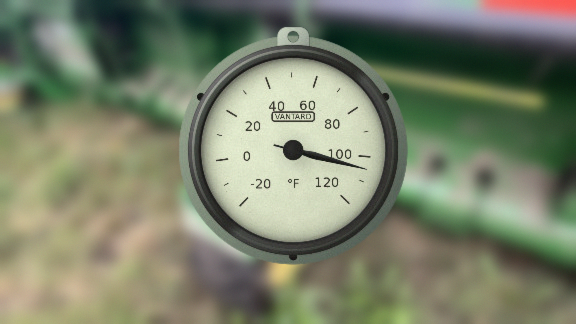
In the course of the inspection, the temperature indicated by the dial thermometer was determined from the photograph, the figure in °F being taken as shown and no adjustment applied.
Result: 105 °F
